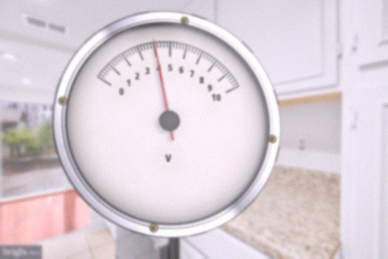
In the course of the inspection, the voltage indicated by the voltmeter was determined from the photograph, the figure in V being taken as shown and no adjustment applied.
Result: 4 V
